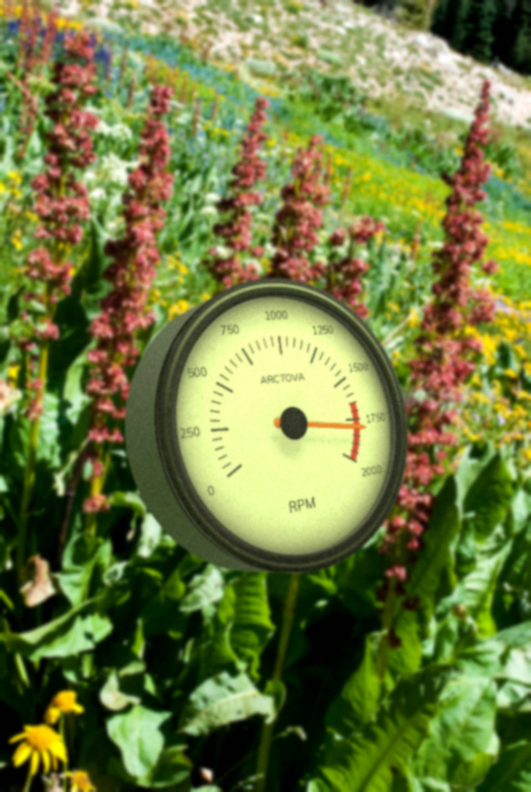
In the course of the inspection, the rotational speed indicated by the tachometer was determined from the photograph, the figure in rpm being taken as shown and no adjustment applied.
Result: 1800 rpm
